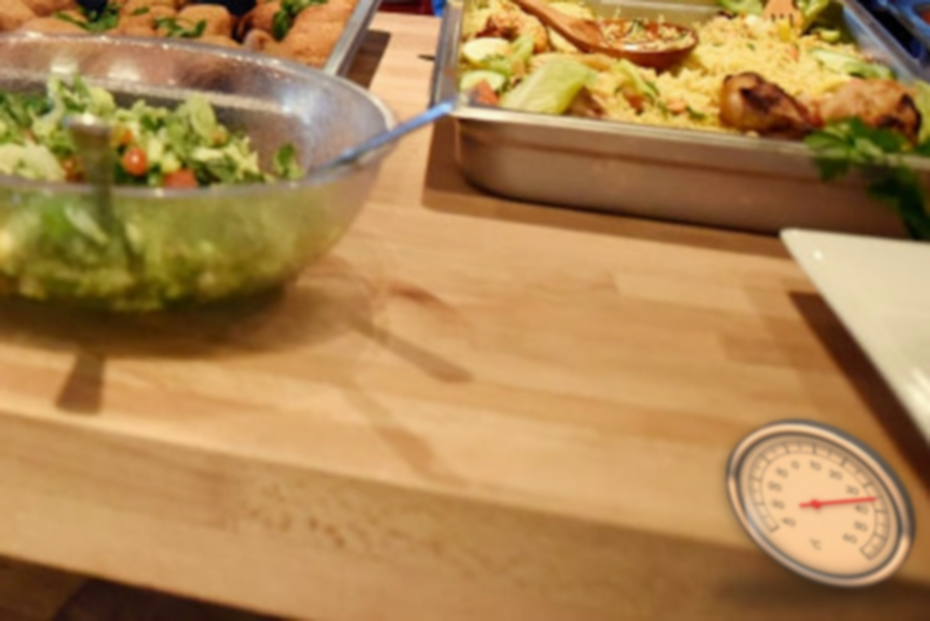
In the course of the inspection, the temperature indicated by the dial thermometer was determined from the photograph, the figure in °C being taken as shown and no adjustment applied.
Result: 35 °C
